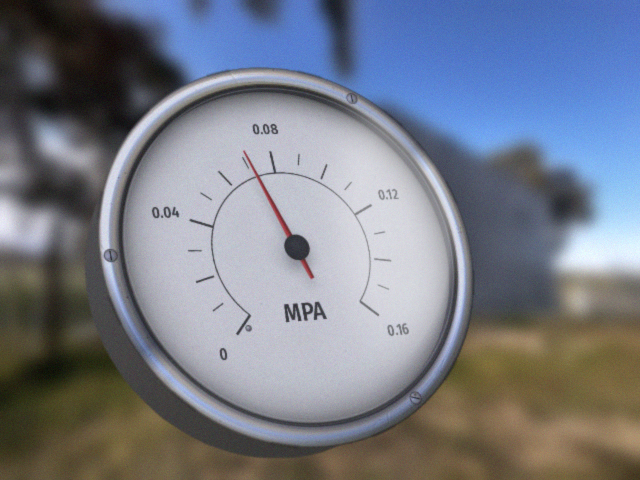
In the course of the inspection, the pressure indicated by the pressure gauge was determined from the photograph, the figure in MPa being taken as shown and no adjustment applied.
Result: 0.07 MPa
